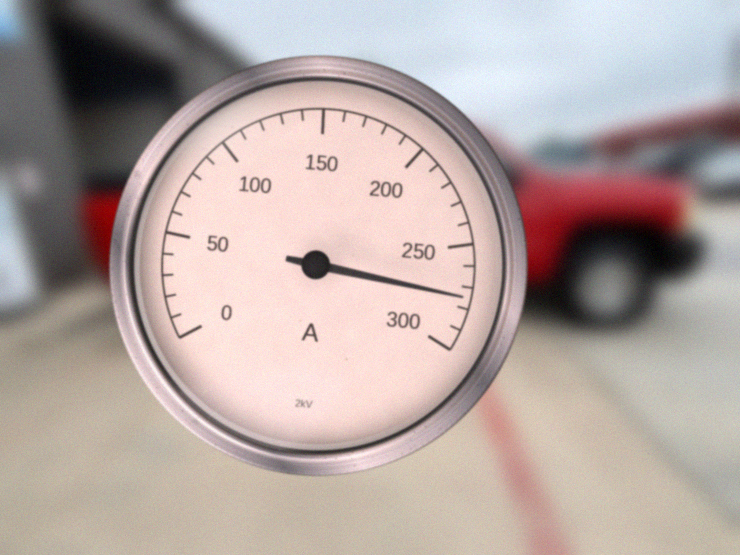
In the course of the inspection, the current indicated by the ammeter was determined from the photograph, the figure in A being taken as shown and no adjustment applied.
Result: 275 A
